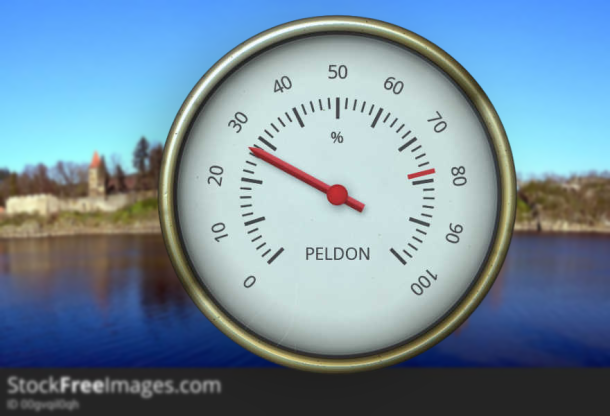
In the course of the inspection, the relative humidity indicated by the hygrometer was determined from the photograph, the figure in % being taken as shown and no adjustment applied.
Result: 27 %
